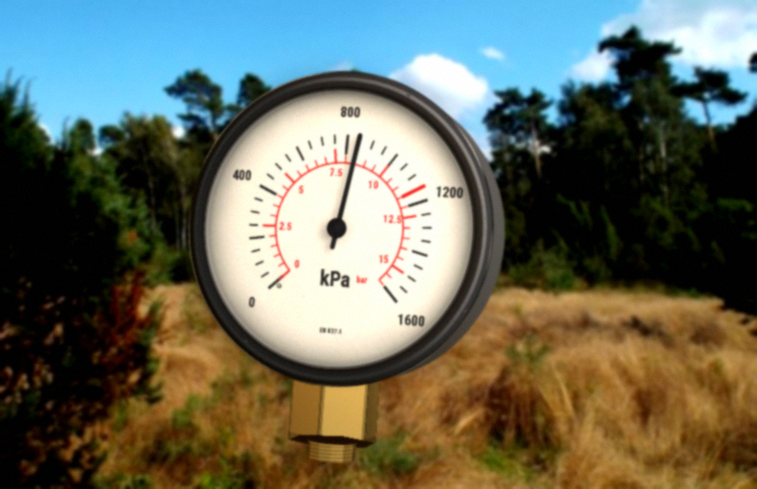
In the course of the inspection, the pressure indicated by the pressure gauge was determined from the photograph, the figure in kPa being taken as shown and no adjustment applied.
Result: 850 kPa
